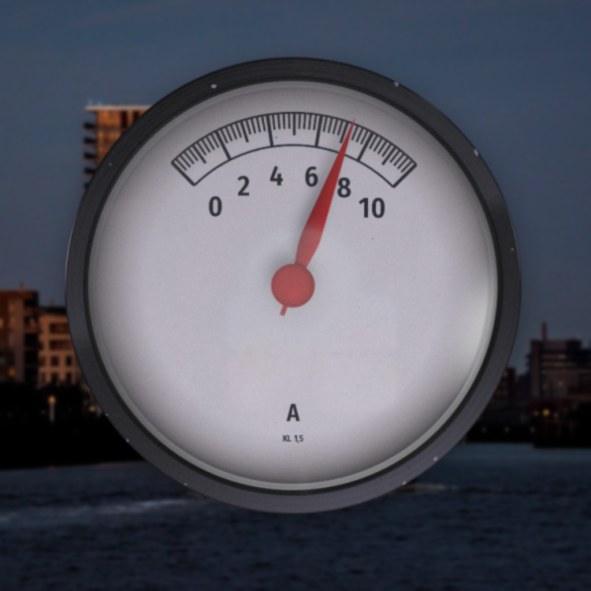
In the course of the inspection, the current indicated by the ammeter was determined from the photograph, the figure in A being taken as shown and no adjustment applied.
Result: 7.2 A
